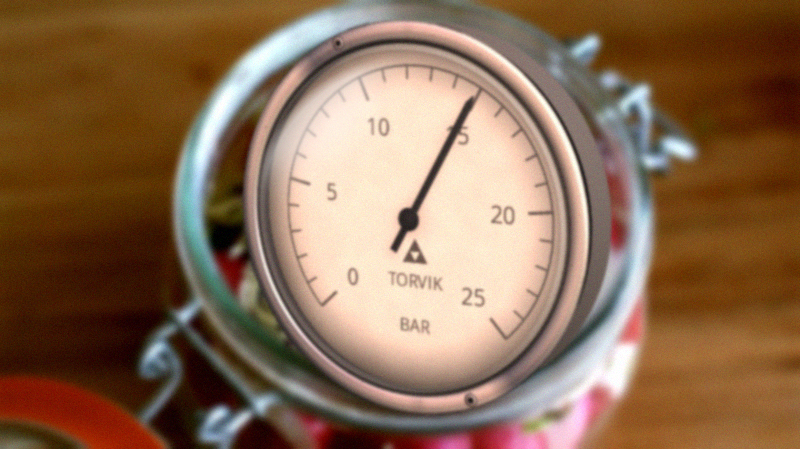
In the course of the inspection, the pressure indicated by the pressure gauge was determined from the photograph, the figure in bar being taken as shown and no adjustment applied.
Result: 15 bar
